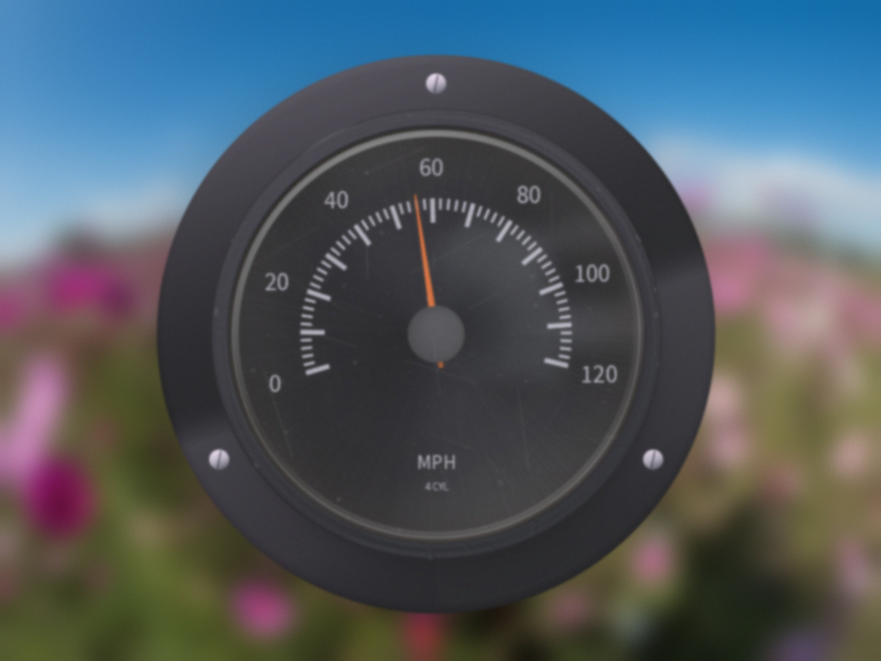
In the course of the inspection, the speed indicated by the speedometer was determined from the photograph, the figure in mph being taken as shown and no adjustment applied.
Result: 56 mph
